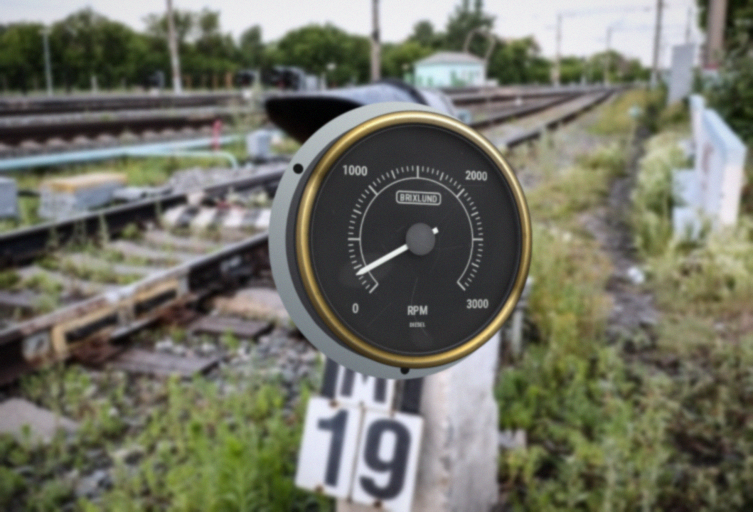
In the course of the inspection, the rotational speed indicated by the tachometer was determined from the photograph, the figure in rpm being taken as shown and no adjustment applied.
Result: 200 rpm
